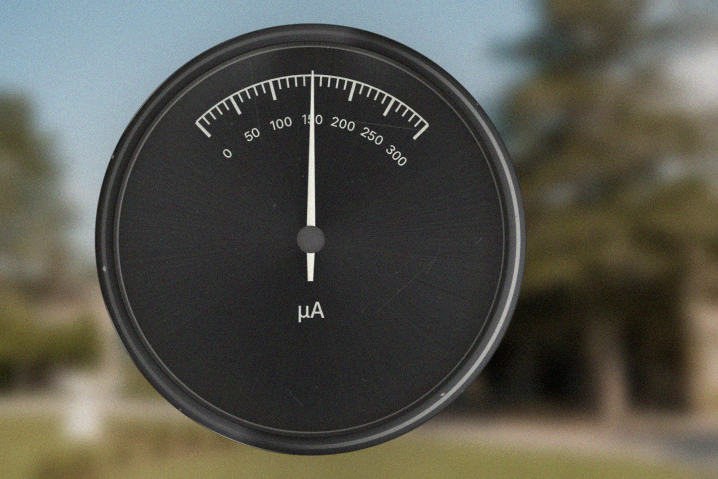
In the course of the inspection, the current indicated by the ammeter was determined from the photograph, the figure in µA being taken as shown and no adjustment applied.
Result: 150 µA
